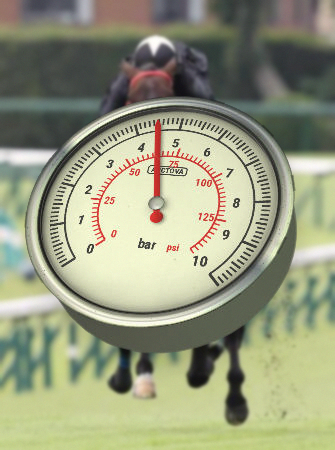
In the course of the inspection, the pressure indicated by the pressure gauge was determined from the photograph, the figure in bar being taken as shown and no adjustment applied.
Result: 4.5 bar
